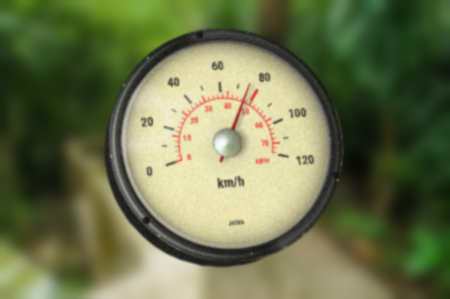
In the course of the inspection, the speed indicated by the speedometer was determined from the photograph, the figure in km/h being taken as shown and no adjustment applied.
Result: 75 km/h
